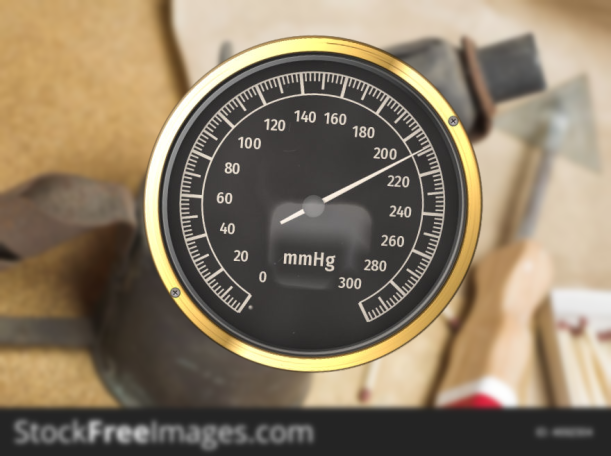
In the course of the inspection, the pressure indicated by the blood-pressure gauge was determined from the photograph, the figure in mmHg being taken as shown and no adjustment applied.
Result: 208 mmHg
